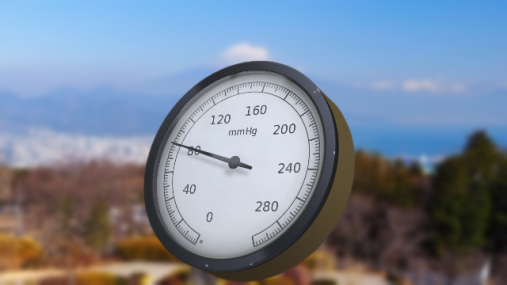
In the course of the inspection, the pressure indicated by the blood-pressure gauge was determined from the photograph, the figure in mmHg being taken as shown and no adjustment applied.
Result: 80 mmHg
